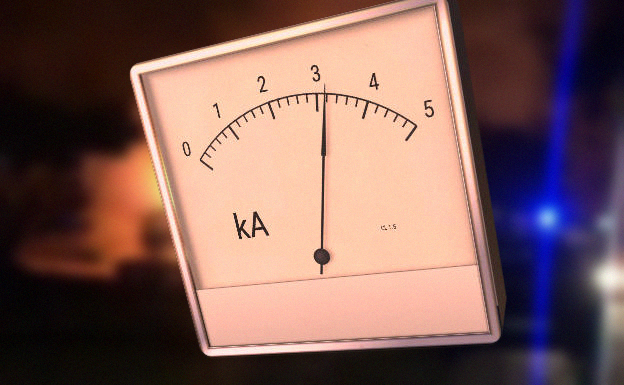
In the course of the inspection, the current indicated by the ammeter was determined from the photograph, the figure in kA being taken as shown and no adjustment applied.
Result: 3.2 kA
